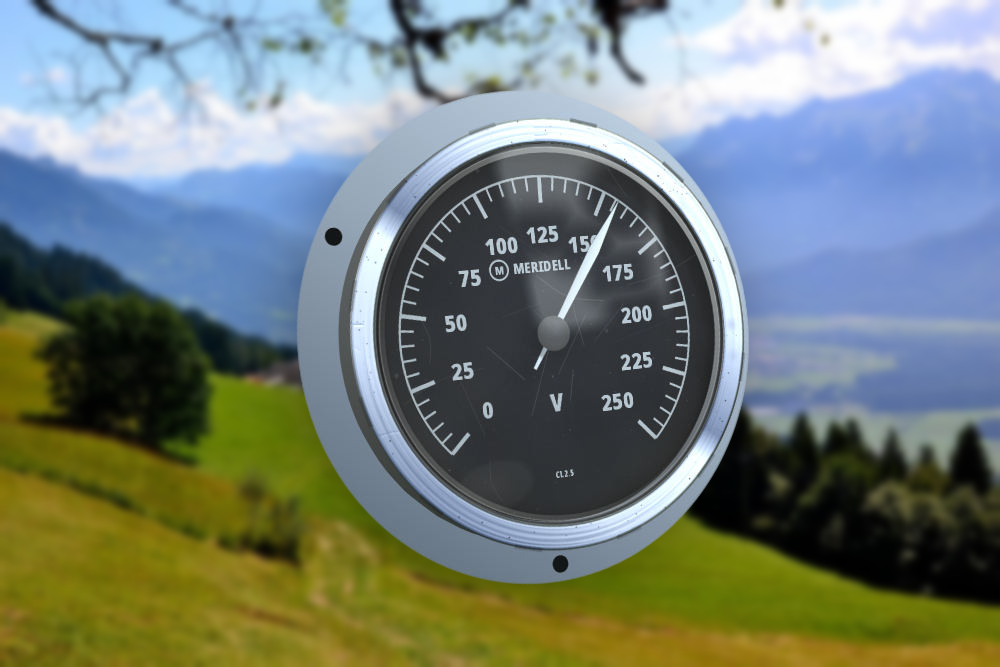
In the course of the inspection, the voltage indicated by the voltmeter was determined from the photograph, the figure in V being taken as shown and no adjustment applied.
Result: 155 V
